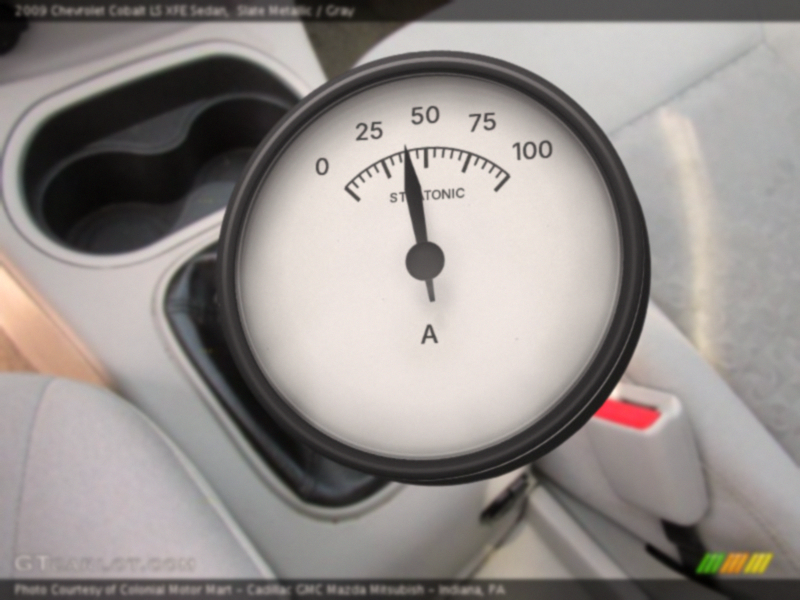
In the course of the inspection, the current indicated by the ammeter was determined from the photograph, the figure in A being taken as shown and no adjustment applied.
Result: 40 A
